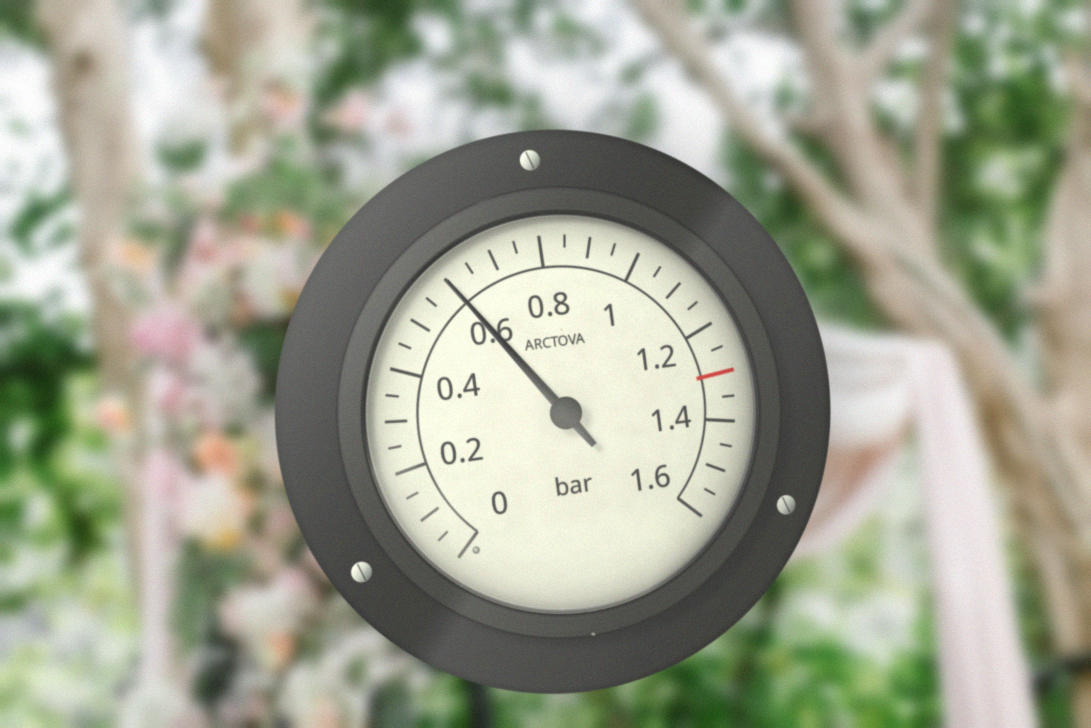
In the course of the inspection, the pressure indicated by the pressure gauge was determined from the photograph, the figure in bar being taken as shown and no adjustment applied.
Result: 0.6 bar
